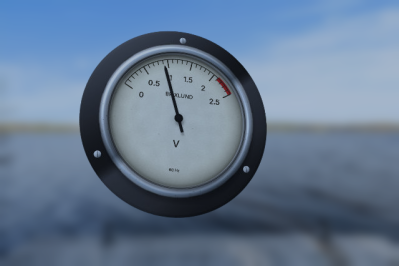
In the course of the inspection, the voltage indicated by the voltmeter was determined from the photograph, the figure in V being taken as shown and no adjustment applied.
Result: 0.9 V
